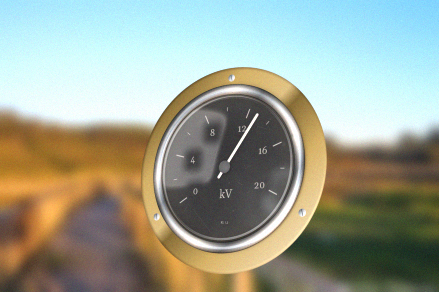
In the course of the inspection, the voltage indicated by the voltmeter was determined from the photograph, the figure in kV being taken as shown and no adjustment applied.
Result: 13 kV
